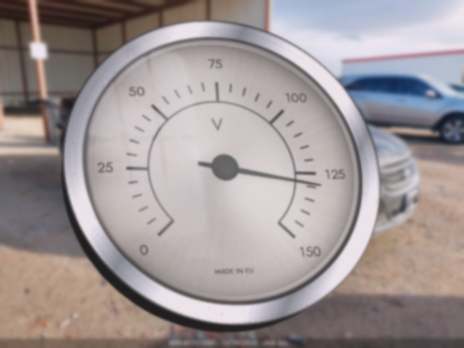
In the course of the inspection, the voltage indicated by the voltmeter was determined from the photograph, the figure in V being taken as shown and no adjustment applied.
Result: 130 V
